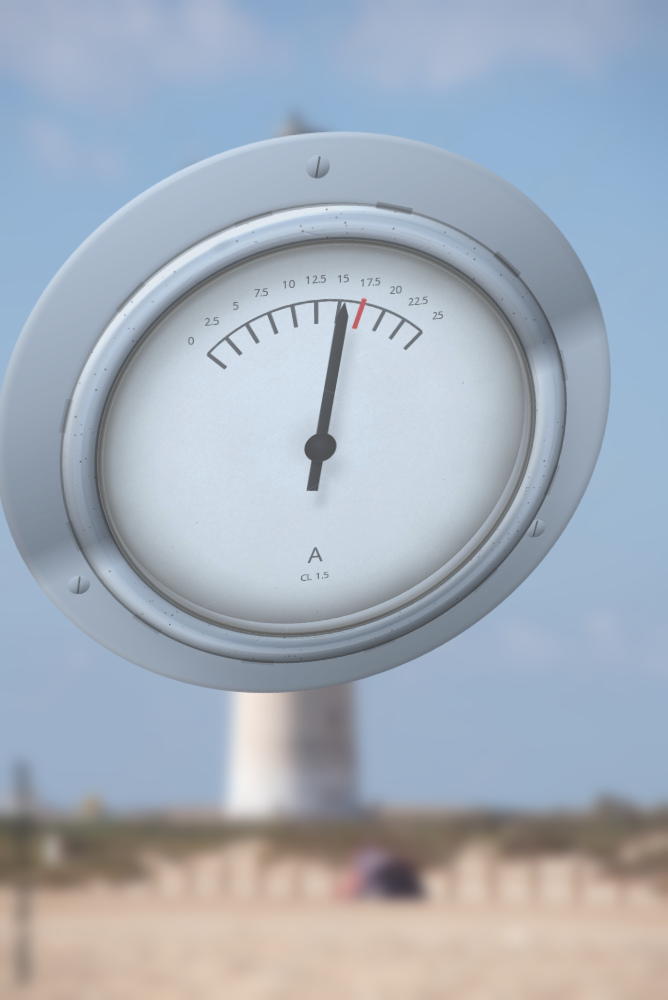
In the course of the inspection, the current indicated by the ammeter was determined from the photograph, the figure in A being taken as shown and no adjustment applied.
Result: 15 A
